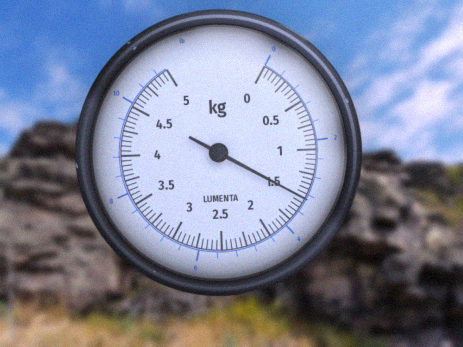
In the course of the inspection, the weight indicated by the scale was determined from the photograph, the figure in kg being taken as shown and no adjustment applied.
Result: 1.5 kg
